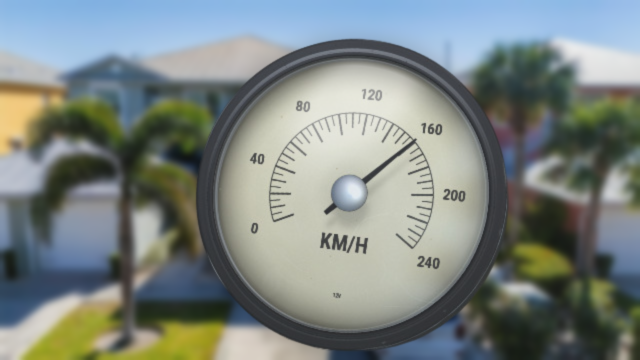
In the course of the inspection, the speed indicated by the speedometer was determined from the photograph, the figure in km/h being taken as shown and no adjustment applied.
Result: 160 km/h
